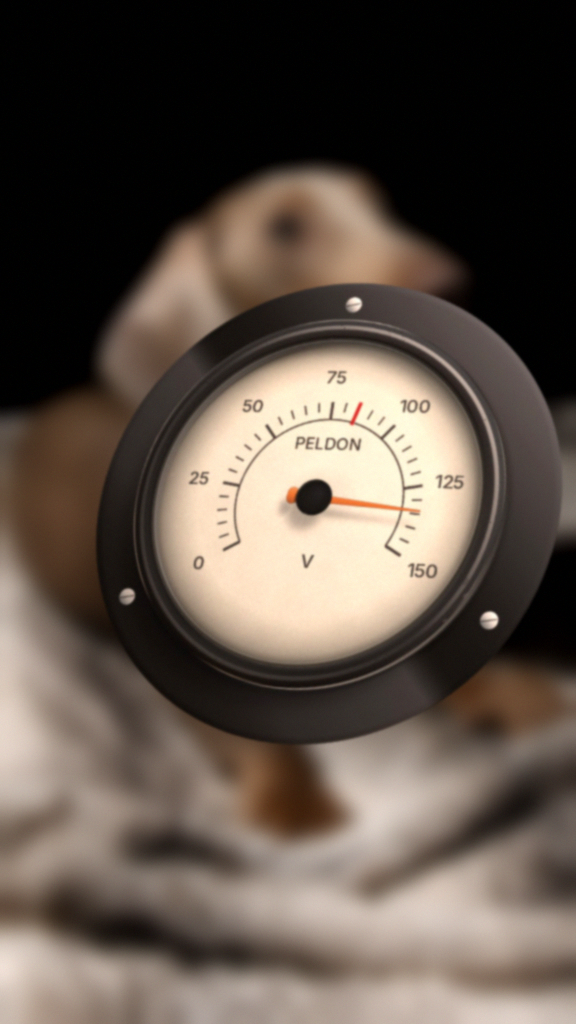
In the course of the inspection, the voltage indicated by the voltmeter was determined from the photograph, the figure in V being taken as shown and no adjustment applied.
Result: 135 V
